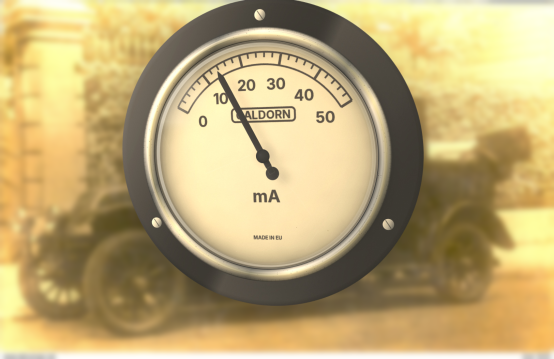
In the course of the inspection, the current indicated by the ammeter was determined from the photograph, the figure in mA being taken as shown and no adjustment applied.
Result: 14 mA
